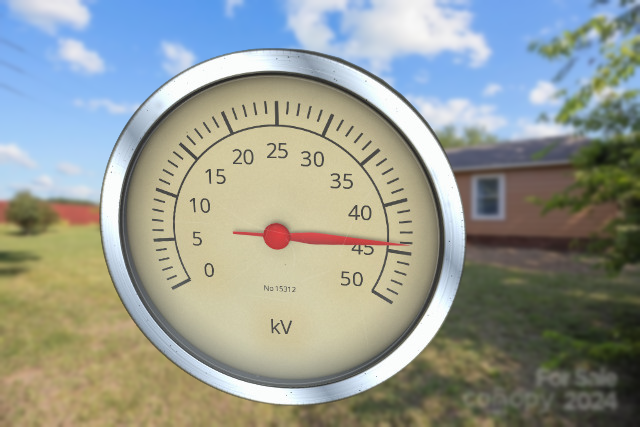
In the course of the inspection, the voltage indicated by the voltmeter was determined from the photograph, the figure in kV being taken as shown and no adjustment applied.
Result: 44 kV
